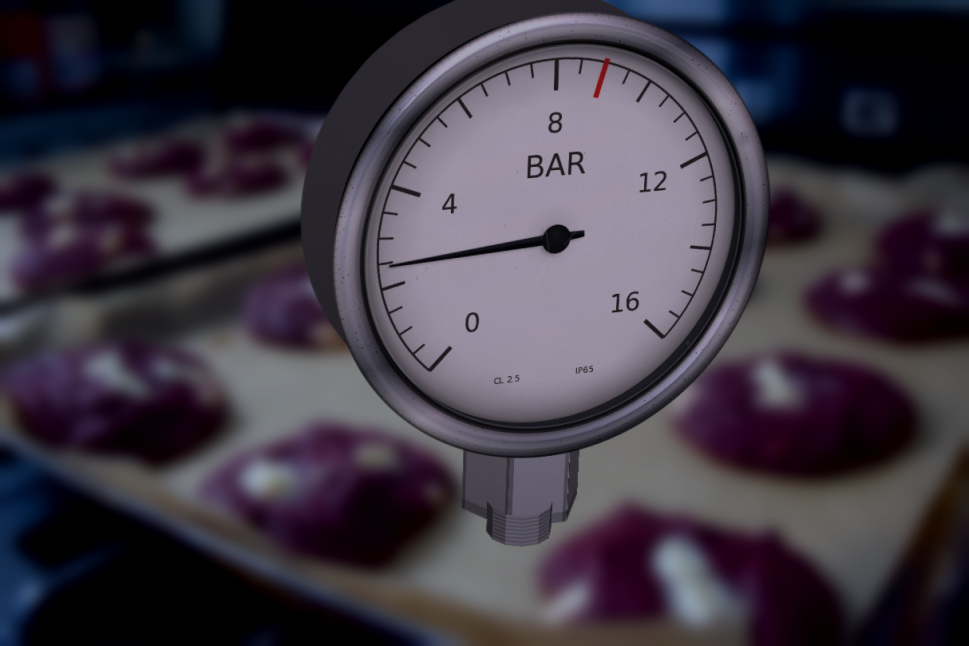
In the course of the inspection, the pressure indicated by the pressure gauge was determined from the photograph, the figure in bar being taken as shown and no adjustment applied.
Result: 2.5 bar
